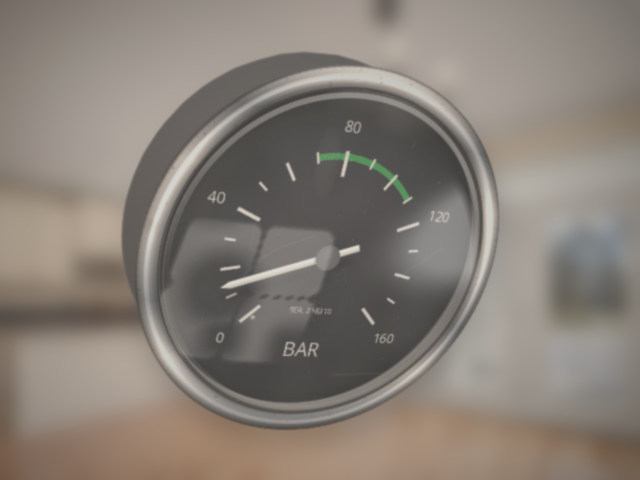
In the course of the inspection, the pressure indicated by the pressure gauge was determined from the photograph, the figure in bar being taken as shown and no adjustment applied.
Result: 15 bar
